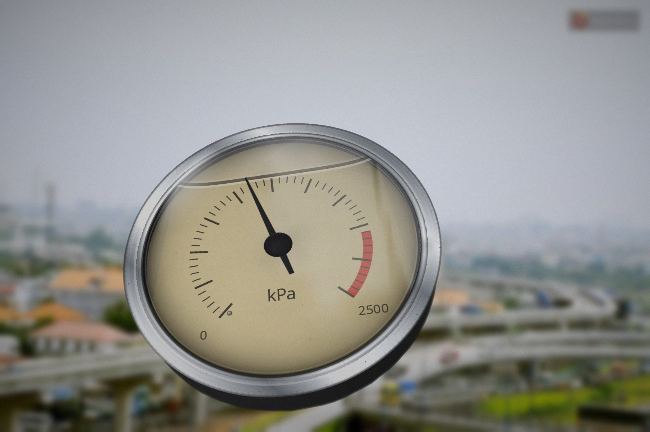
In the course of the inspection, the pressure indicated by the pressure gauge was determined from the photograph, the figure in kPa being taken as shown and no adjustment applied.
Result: 1100 kPa
